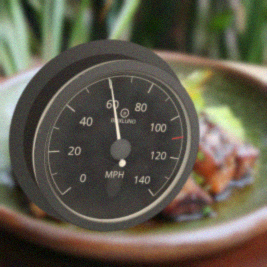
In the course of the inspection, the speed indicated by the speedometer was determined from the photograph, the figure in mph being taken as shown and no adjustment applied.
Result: 60 mph
